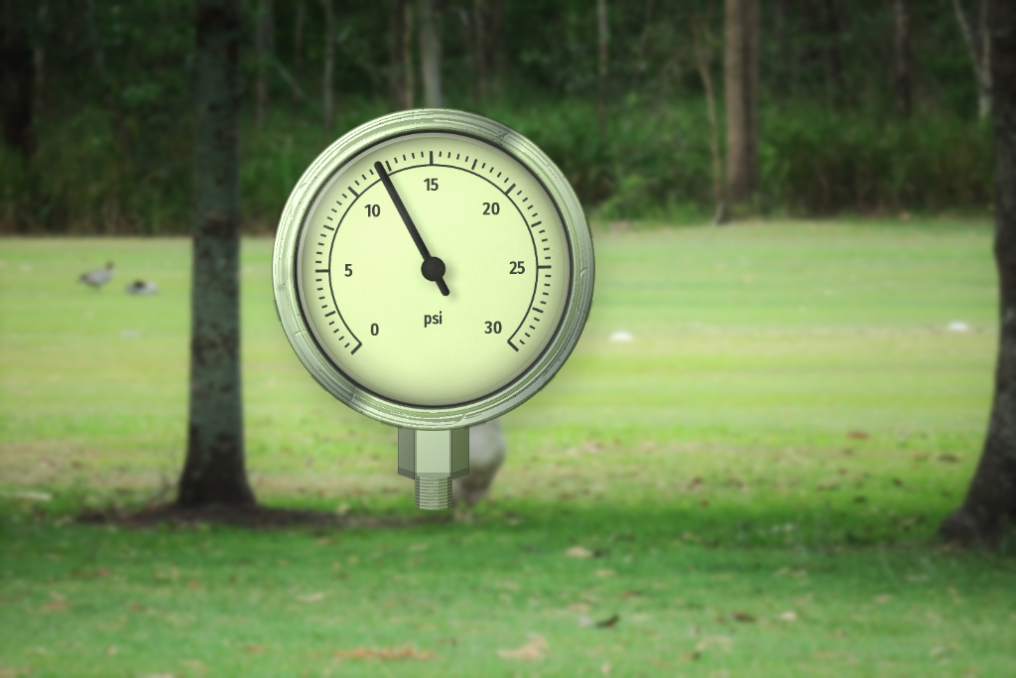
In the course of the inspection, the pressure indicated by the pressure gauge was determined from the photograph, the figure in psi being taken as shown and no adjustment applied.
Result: 12 psi
